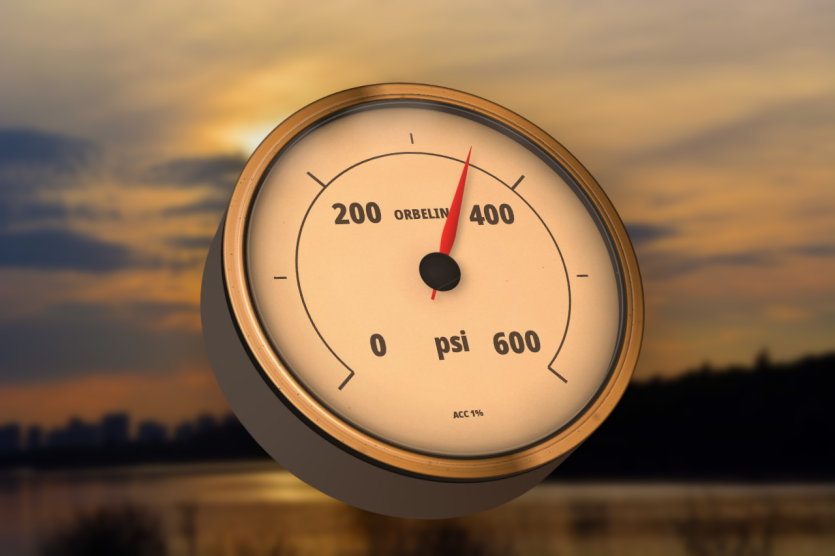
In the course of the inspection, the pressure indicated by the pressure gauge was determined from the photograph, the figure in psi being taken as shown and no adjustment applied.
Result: 350 psi
